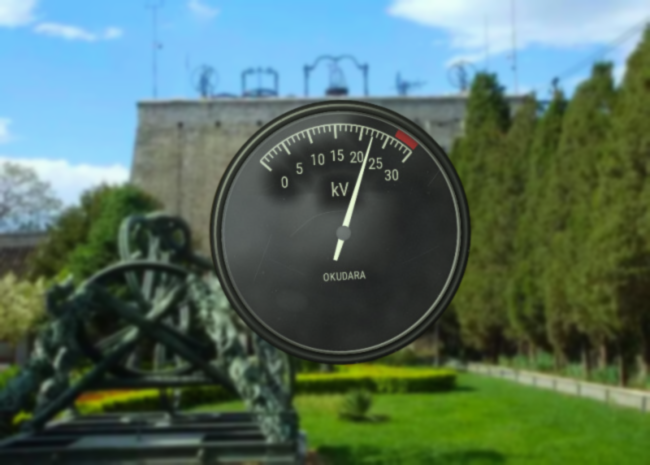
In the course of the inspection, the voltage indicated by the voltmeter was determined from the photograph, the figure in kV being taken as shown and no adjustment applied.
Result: 22 kV
